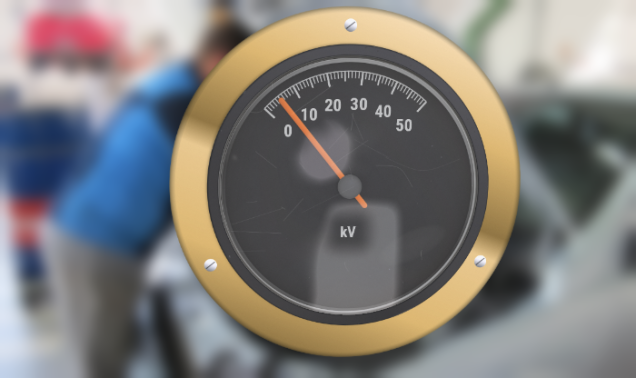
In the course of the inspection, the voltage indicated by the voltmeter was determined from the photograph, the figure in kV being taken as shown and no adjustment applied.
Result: 5 kV
